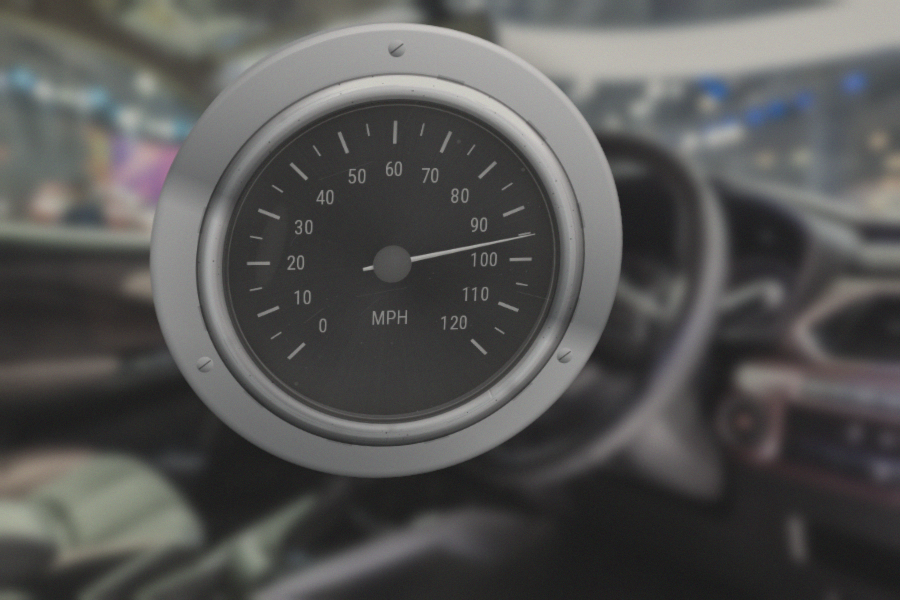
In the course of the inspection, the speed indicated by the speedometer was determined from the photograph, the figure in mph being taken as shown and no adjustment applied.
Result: 95 mph
